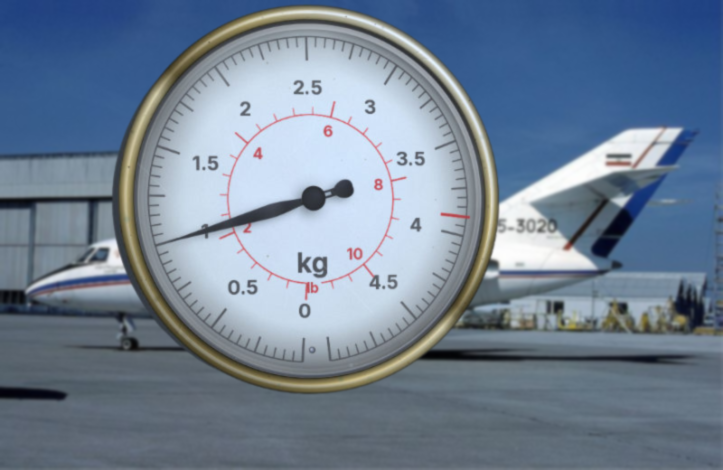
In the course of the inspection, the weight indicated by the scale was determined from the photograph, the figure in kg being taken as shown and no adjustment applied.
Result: 1 kg
